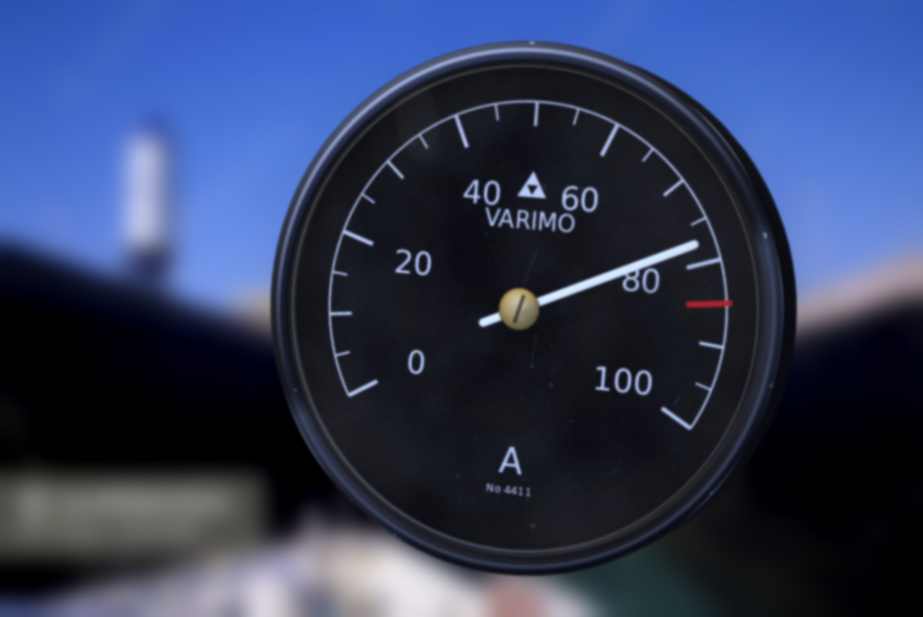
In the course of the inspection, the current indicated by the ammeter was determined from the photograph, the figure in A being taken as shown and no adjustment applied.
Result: 77.5 A
